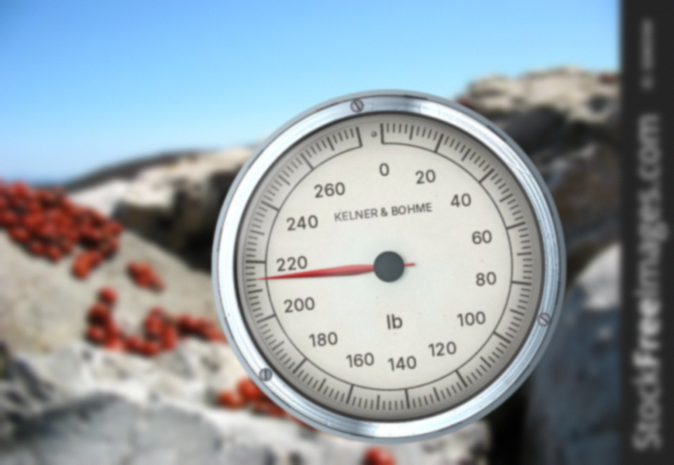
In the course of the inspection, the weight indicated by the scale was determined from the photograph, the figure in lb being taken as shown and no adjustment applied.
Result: 214 lb
